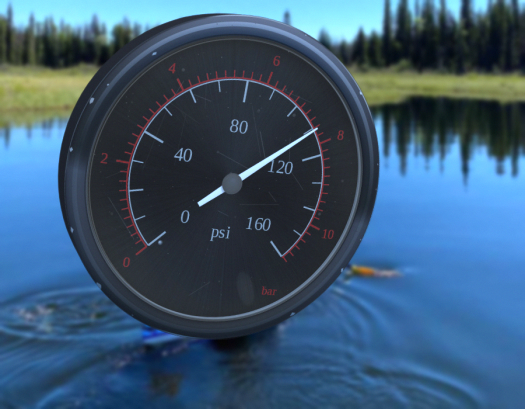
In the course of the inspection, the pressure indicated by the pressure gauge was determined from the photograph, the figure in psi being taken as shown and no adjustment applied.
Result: 110 psi
